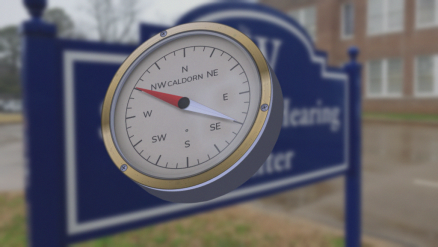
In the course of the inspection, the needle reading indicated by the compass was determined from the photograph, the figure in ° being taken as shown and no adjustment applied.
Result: 300 °
